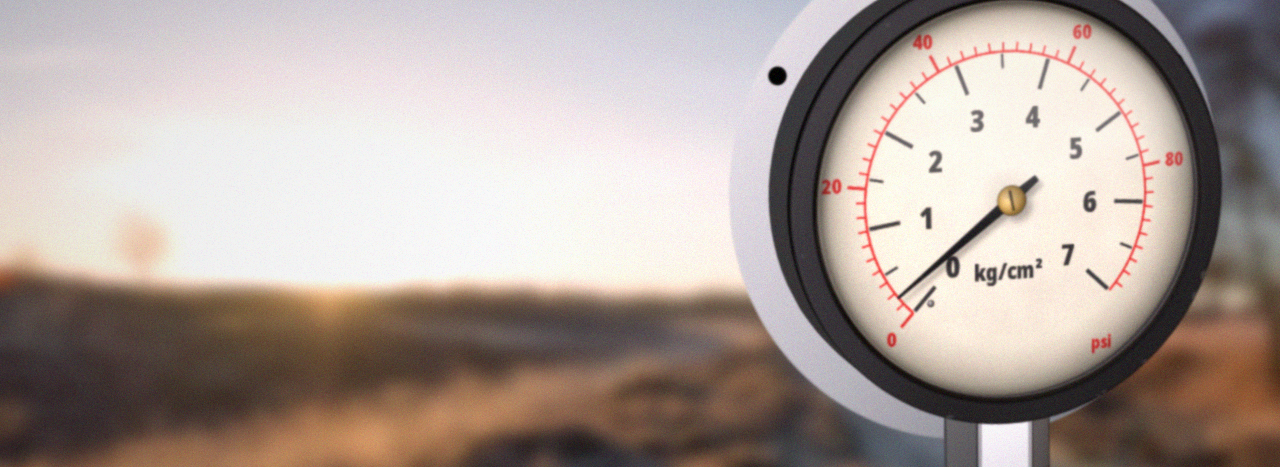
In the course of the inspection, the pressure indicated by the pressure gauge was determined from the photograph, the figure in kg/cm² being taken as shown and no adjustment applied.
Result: 0.25 kg/cm²
